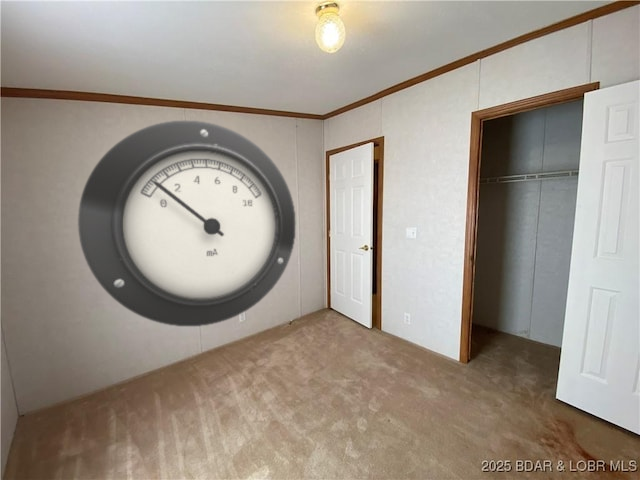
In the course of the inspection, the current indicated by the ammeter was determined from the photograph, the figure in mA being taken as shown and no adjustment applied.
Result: 1 mA
